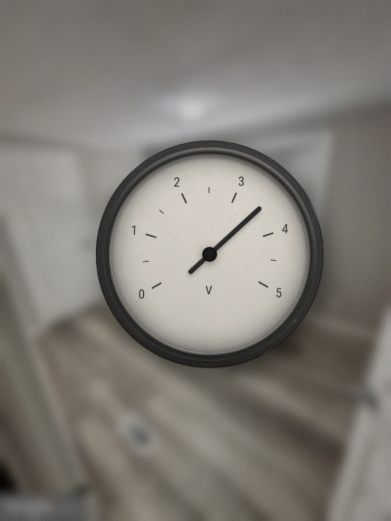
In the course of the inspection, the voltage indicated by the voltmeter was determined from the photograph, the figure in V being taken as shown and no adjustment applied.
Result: 3.5 V
